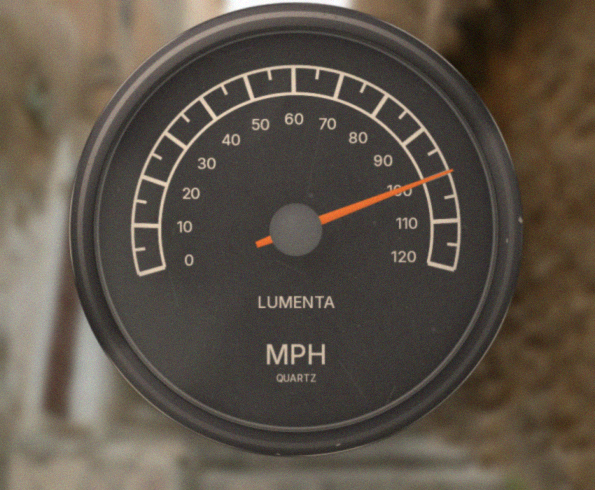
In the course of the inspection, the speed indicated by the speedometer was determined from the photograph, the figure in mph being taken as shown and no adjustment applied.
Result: 100 mph
